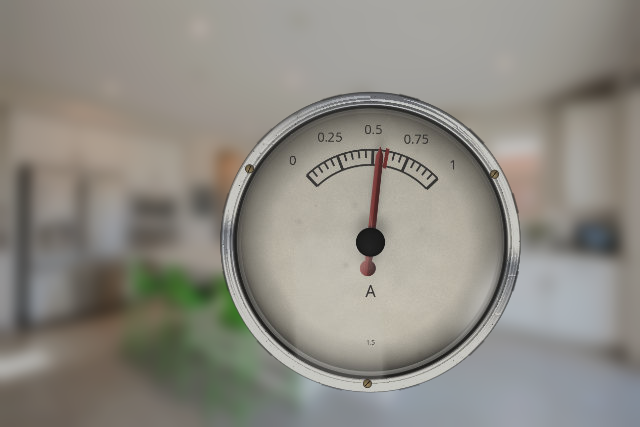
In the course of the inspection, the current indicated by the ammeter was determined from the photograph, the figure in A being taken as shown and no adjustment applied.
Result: 0.55 A
